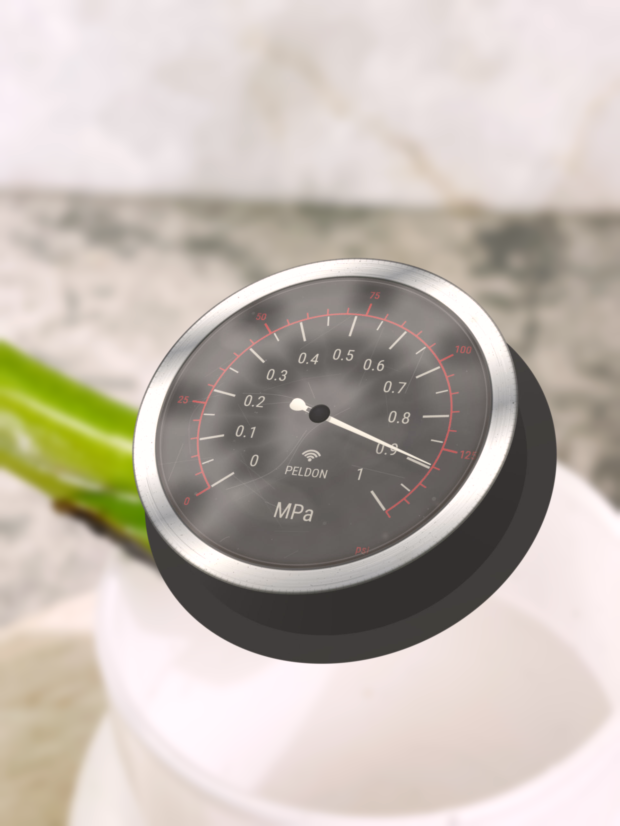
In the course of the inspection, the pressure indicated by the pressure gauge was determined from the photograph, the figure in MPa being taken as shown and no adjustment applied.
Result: 0.9 MPa
